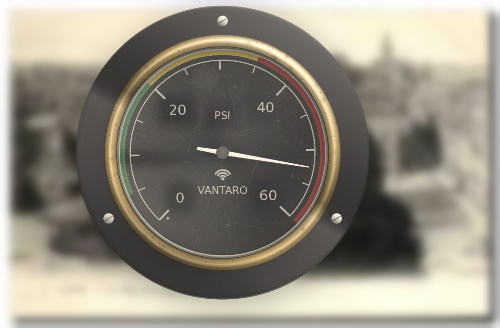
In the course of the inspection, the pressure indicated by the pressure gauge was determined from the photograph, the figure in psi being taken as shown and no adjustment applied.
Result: 52.5 psi
